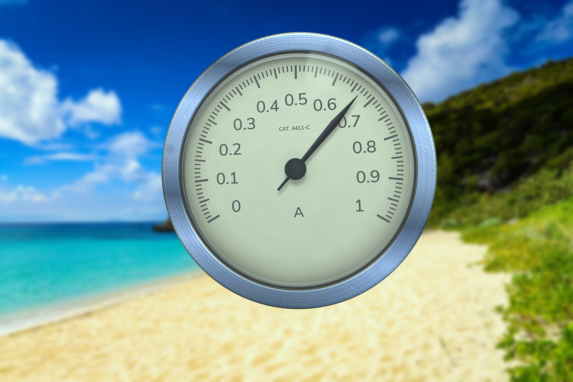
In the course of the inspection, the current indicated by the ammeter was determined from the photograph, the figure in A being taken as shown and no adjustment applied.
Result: 0.67 A
